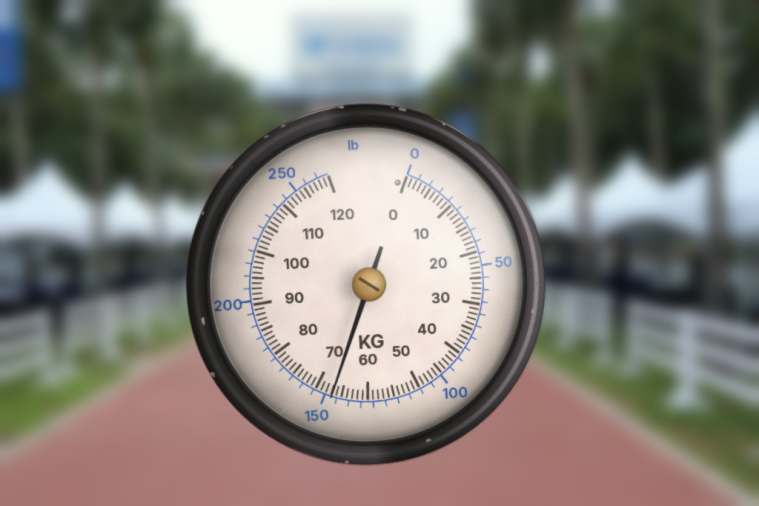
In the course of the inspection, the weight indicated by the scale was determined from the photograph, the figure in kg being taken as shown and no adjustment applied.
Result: 67 kg
